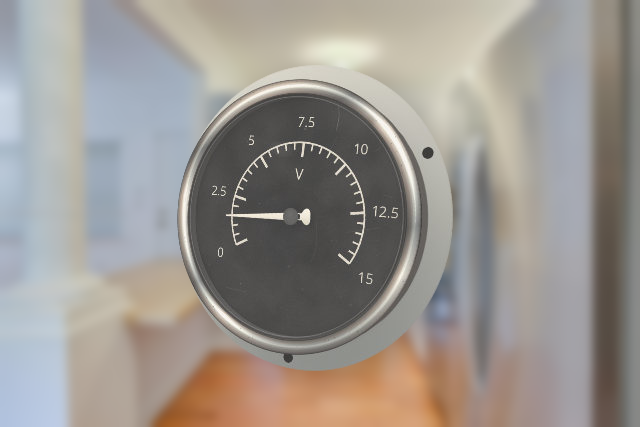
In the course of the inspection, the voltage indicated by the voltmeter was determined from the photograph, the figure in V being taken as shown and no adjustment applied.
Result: 1.5 V
